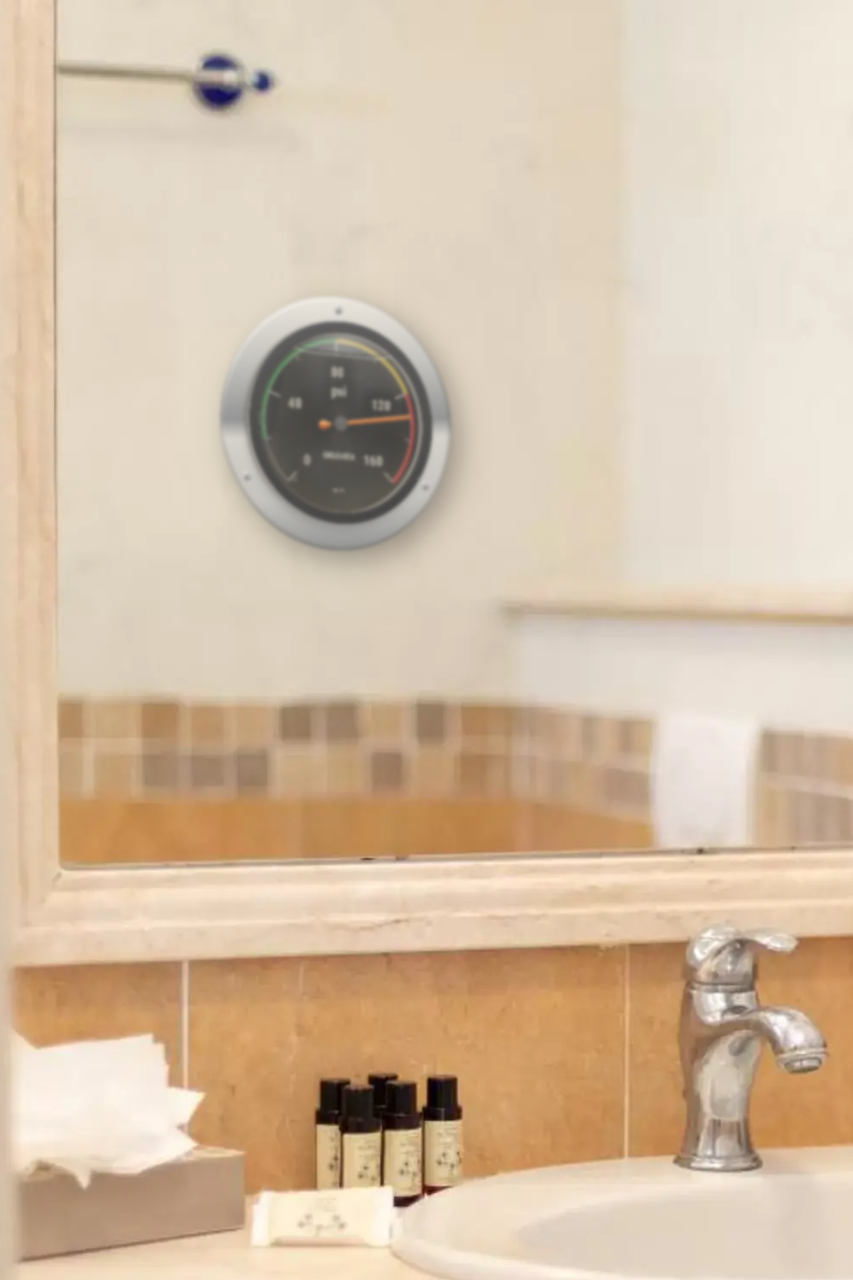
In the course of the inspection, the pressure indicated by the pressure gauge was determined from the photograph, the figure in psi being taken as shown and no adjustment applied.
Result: 130 psi
